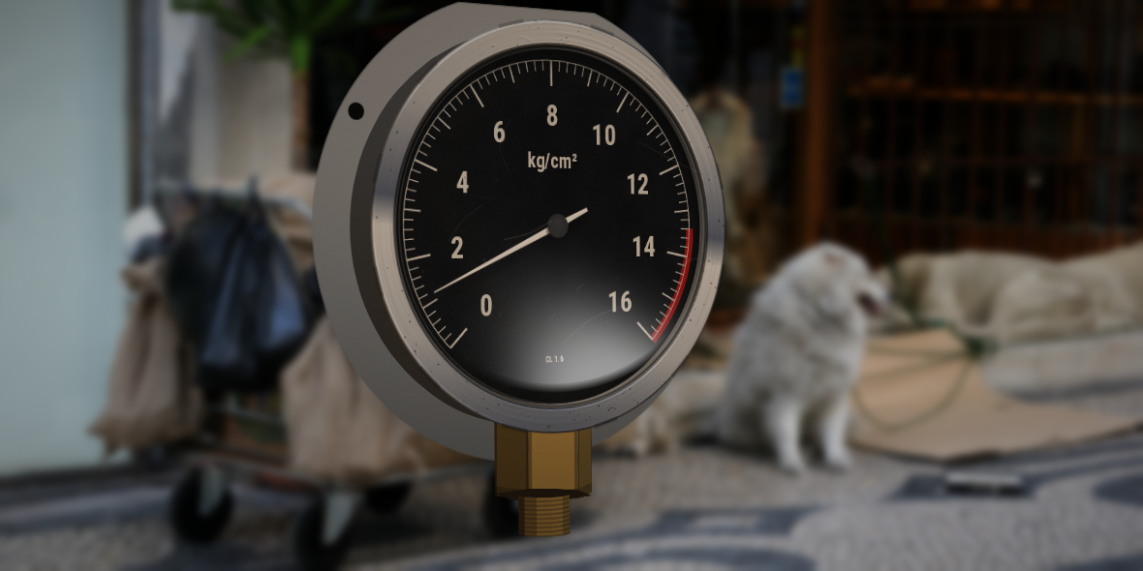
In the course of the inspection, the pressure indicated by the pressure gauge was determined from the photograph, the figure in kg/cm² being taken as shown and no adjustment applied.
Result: 1.2 kg/cm²
